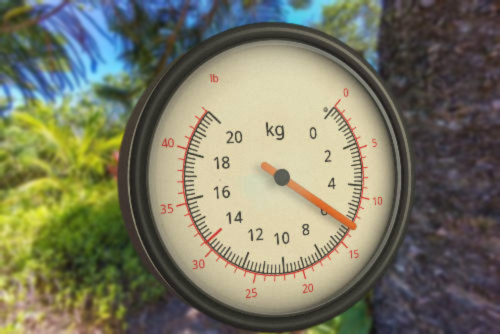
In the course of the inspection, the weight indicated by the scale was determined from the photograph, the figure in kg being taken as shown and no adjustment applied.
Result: 6 kg
